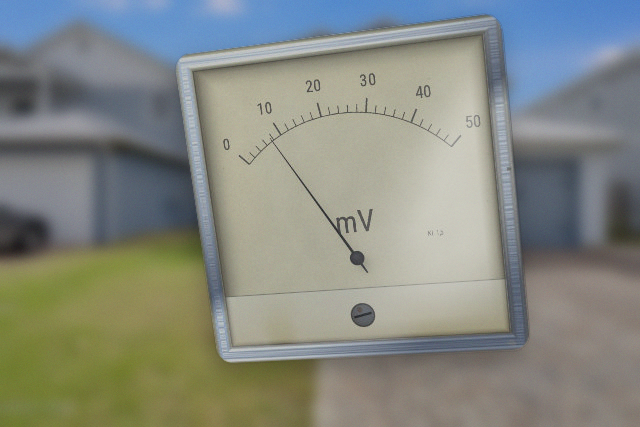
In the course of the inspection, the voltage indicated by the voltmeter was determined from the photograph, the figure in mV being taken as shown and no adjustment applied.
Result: 8 mV
